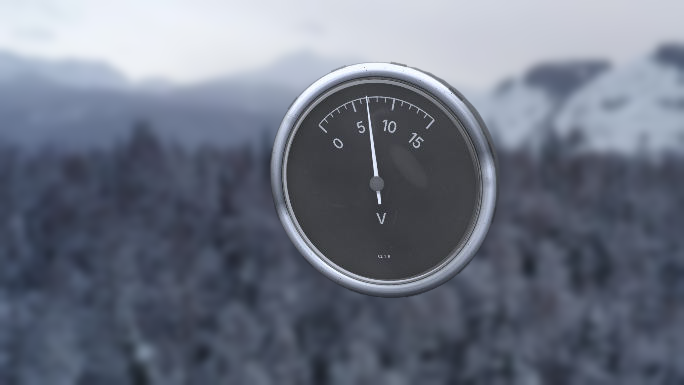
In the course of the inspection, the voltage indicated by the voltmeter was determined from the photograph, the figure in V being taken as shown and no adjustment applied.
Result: 7 V
